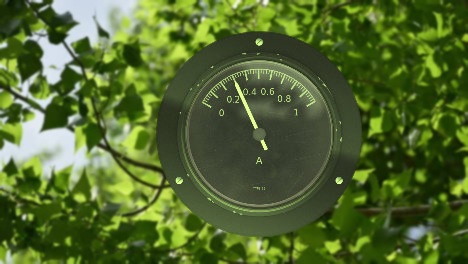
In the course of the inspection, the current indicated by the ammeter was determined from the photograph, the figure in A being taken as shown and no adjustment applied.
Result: 0.3 A
